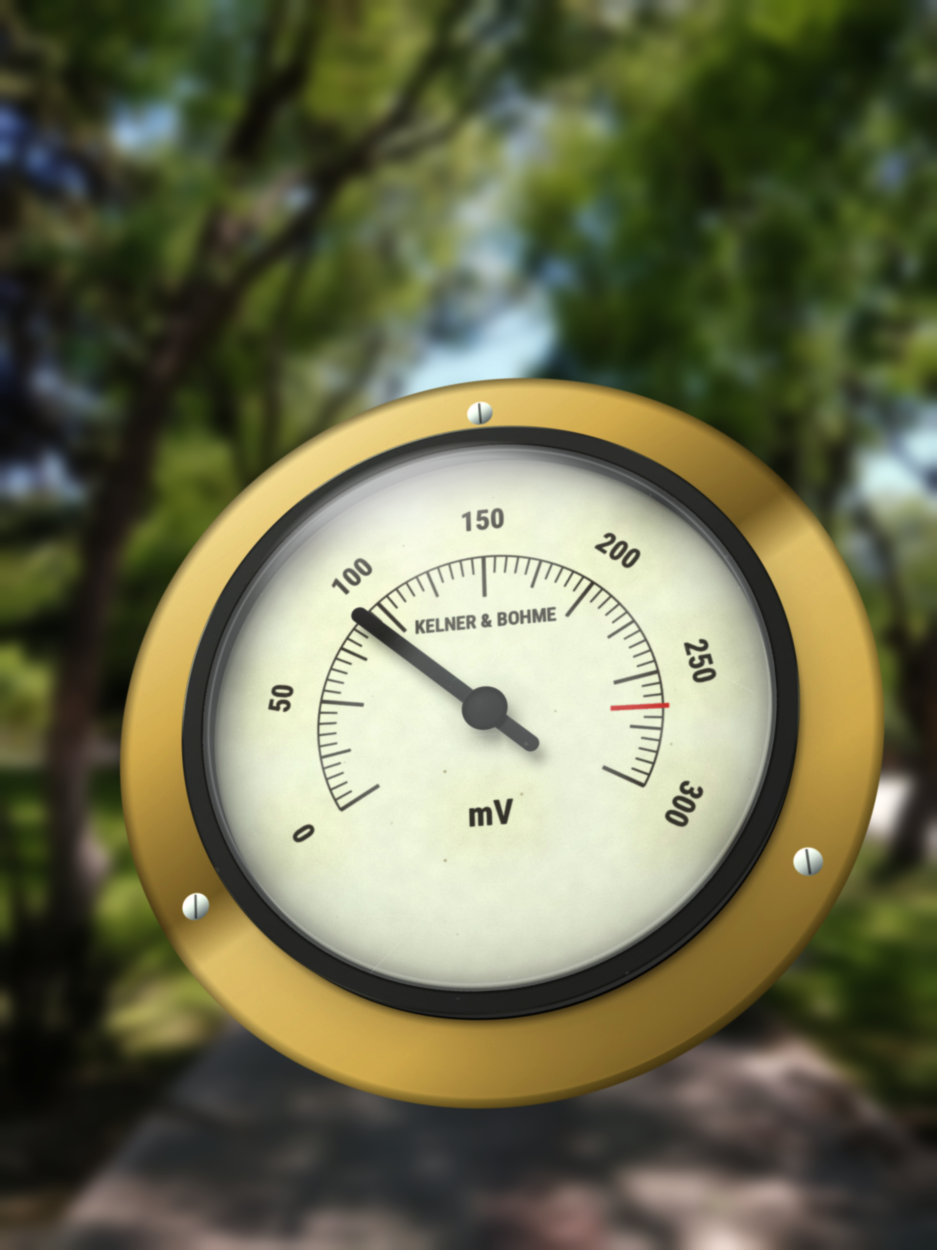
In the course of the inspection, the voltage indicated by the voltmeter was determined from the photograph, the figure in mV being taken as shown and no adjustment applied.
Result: 90 mV
